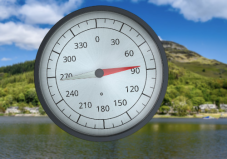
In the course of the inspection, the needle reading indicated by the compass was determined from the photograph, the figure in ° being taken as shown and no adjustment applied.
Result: 85 °
